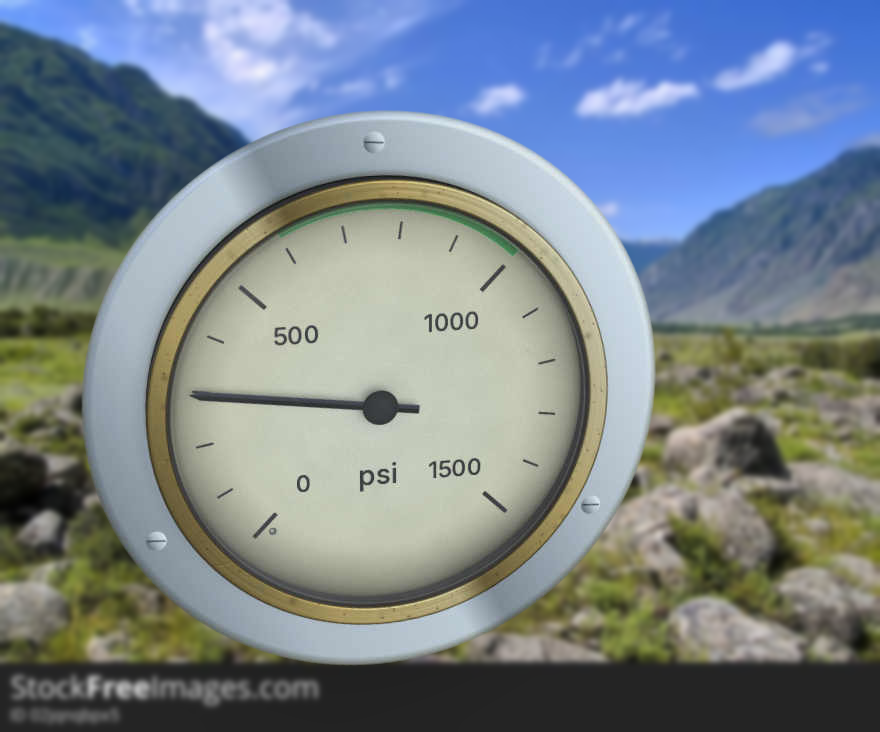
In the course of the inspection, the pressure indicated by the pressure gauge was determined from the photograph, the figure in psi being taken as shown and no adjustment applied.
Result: 300 psi
